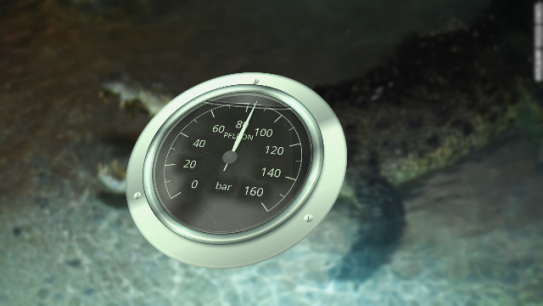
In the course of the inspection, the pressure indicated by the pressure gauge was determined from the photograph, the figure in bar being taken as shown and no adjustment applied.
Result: 85 bar
